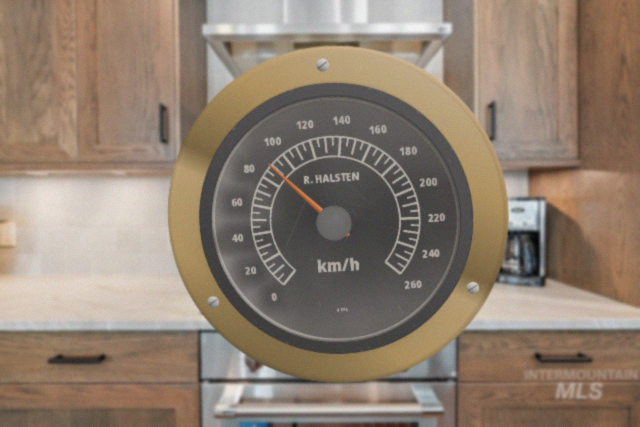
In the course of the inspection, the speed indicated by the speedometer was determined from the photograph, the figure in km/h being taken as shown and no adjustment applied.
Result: 90 km/h
